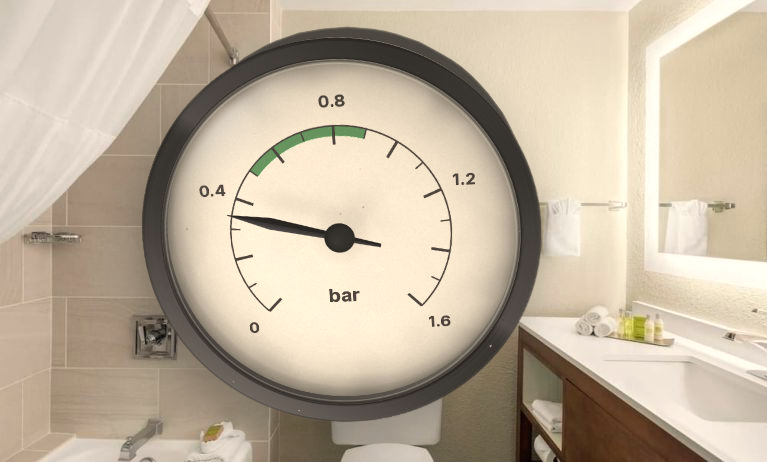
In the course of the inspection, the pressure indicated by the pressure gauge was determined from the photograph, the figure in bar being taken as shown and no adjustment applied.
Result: 0.35 bar
